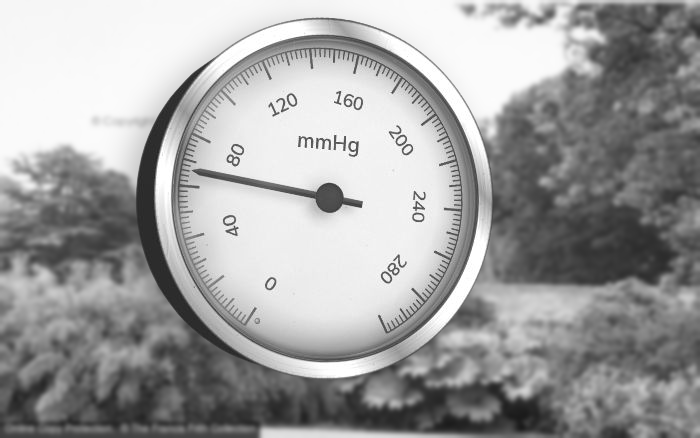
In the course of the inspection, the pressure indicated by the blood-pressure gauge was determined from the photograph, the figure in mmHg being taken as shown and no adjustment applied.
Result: 66 mmHg
